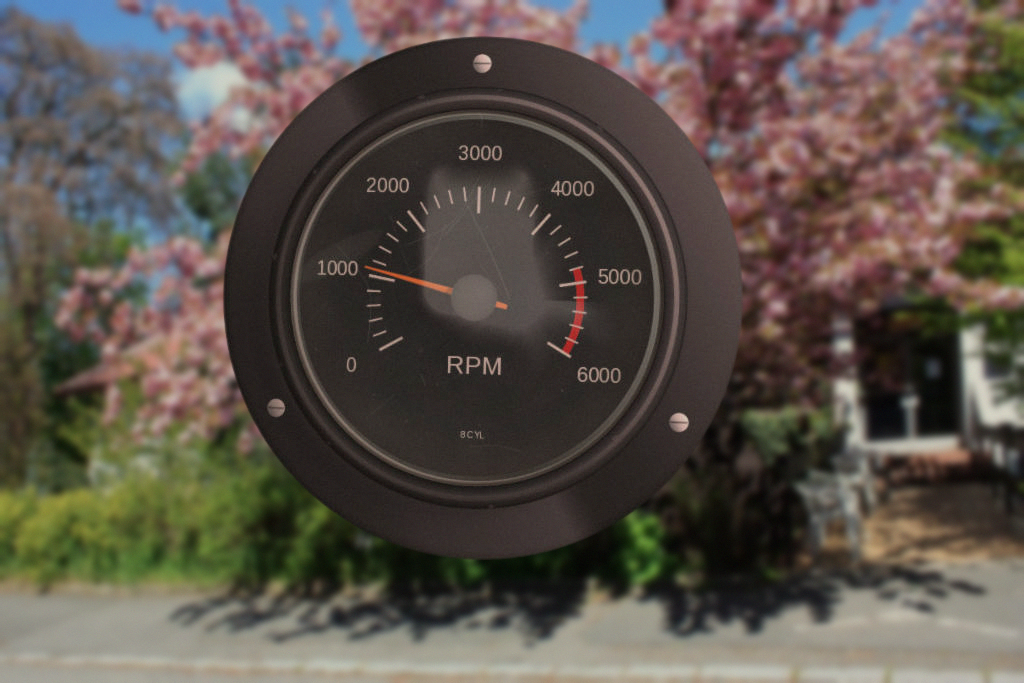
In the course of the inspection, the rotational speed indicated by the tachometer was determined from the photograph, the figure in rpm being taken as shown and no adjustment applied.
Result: 1100 rpm
